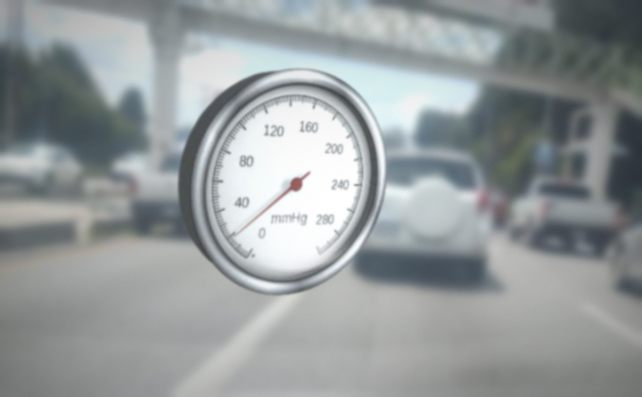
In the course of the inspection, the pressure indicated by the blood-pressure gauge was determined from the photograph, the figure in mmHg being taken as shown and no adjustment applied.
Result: 20 mmHg
